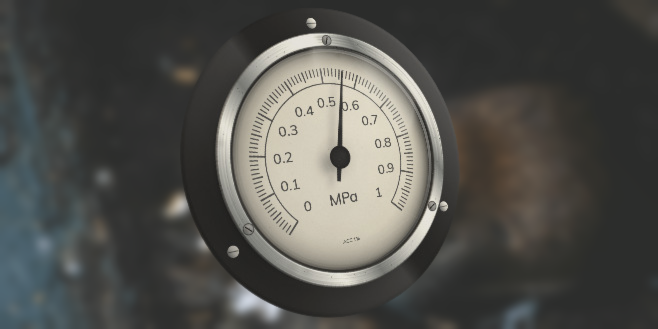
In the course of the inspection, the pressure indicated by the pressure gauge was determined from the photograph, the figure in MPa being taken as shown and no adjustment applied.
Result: 0.55 MPa
